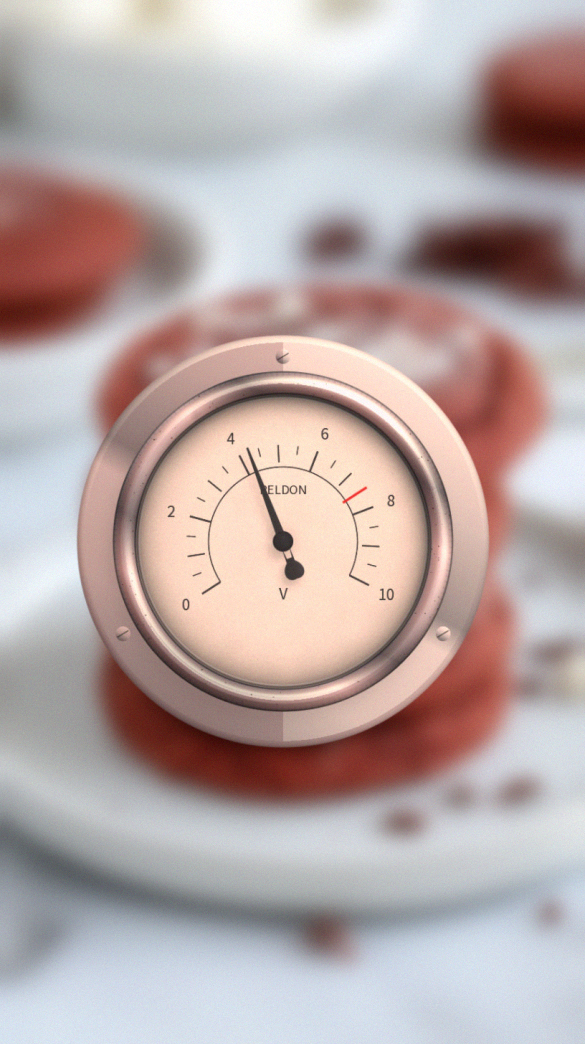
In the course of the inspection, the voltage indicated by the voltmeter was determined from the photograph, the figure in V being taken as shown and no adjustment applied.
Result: 4.25 V
